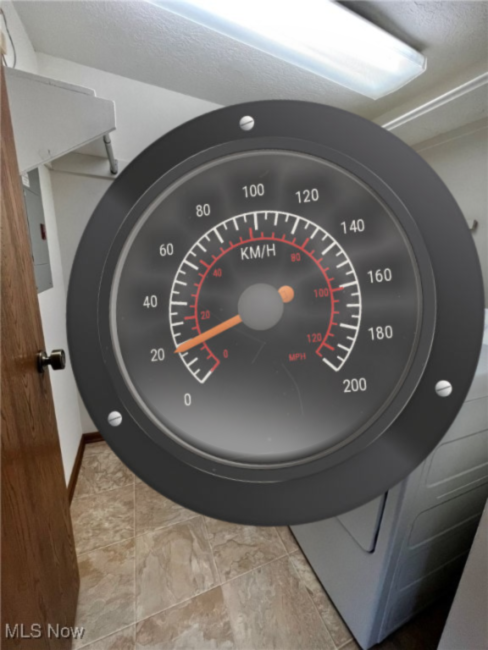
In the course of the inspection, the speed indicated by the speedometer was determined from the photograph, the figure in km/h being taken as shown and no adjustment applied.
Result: 17.5 km/h
